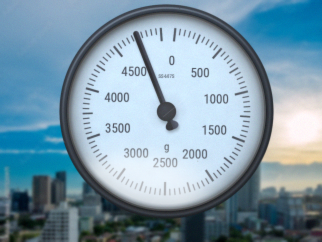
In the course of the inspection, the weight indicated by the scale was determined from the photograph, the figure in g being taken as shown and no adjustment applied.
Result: 4750 g
